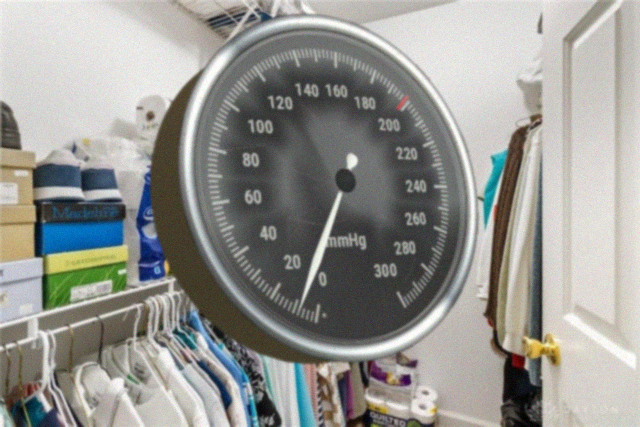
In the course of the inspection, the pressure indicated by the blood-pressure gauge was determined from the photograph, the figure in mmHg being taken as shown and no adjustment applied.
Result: 10 mmHg
